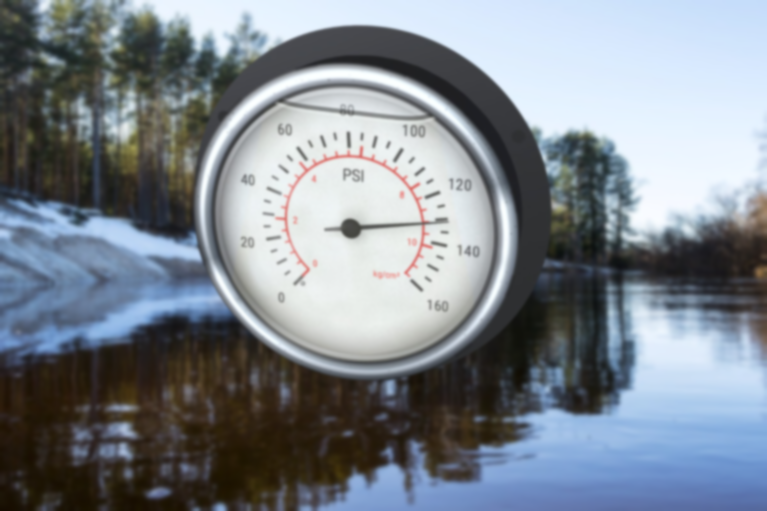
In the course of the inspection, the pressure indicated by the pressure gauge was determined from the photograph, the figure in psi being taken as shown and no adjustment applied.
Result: 130 psi
